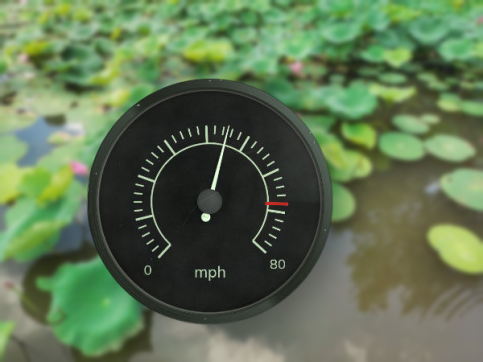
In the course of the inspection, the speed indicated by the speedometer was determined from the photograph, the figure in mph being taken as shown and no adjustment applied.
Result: 45 mph
